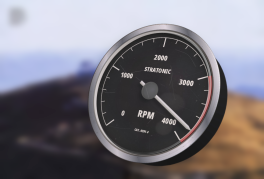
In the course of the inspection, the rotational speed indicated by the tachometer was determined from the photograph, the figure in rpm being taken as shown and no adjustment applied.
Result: 3800 rpm
